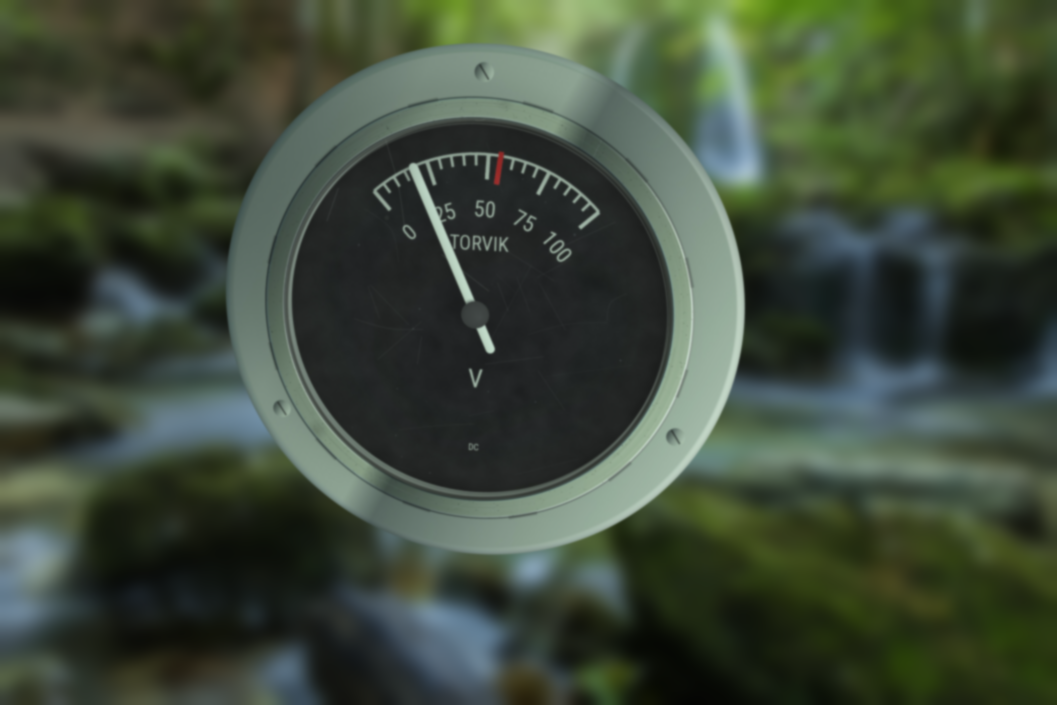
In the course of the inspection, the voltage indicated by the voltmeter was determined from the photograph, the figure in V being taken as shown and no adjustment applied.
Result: 20 V
